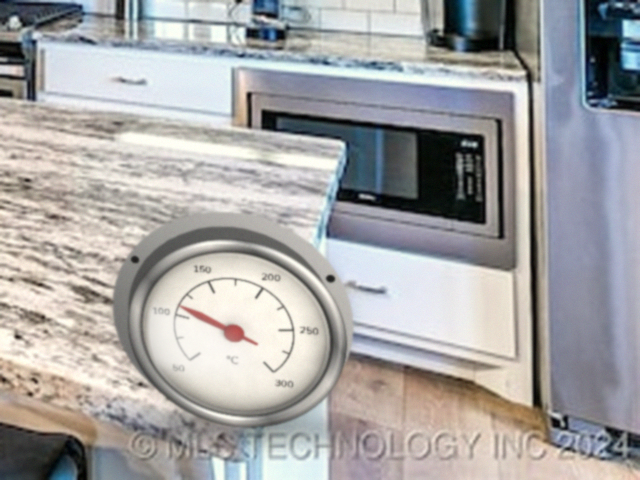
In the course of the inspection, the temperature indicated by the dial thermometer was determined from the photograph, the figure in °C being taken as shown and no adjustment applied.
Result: 112.5 °C
